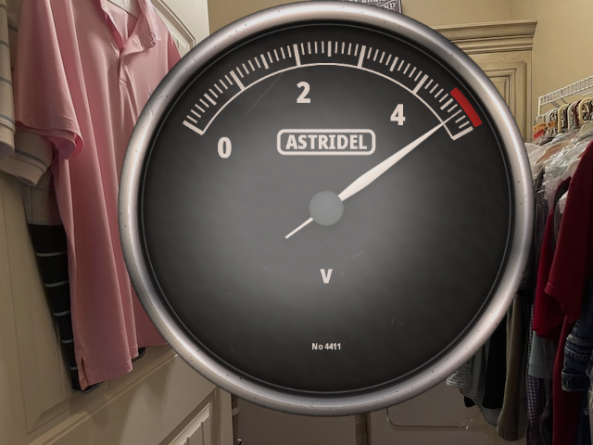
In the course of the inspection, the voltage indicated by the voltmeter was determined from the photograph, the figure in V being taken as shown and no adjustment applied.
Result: 4.7 V
